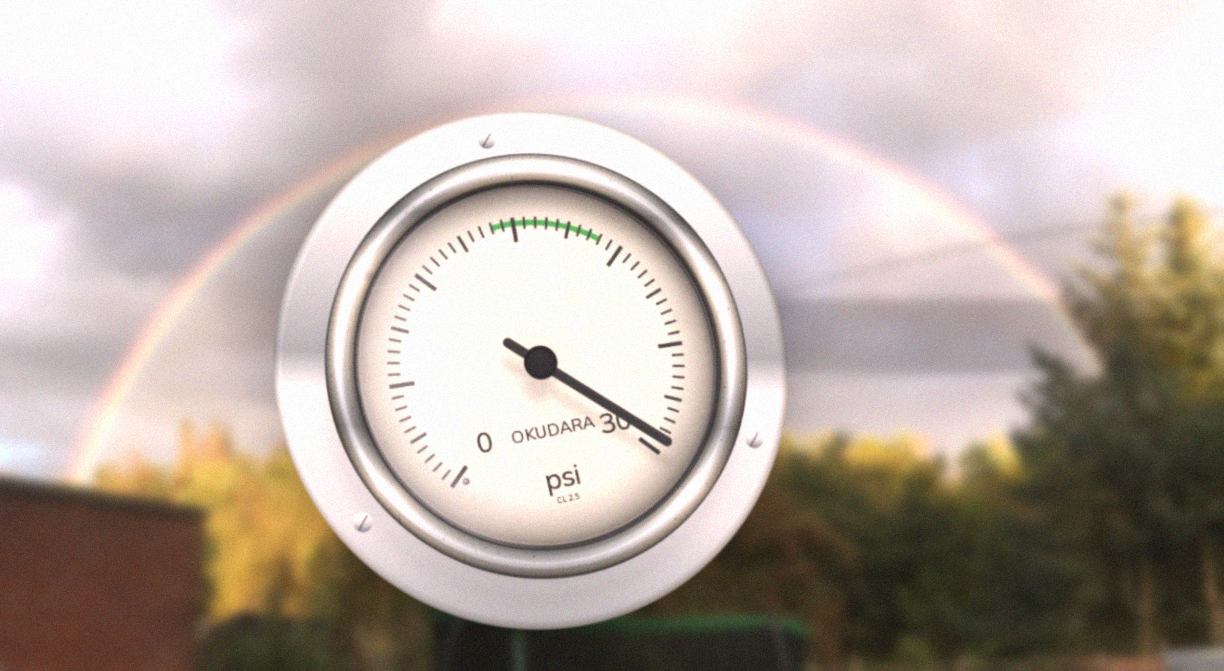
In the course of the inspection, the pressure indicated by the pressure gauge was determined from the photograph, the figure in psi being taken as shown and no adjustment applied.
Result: 29.5 psi
